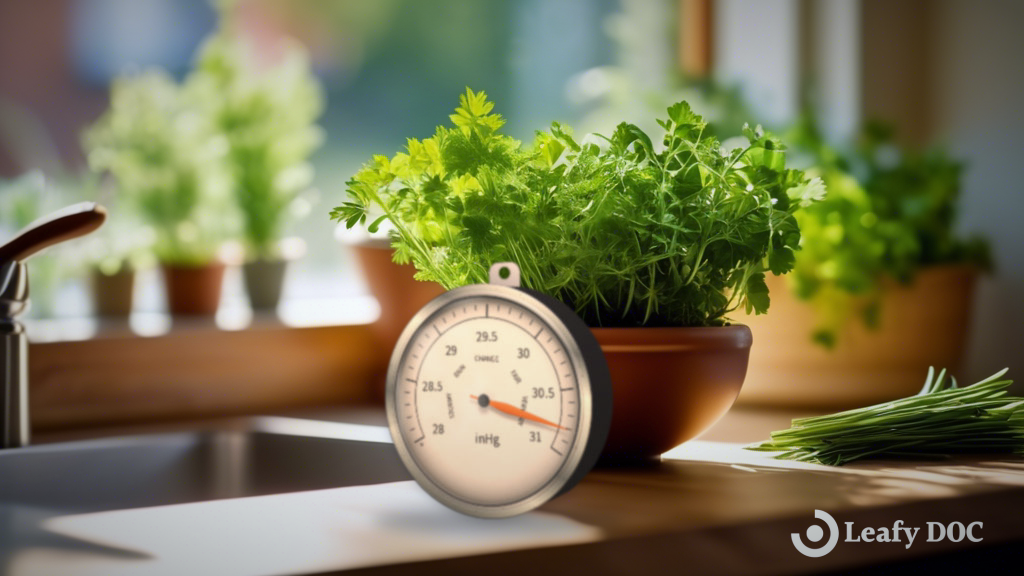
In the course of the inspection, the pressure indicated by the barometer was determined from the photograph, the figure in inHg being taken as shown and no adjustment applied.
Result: 30.8 inHg
